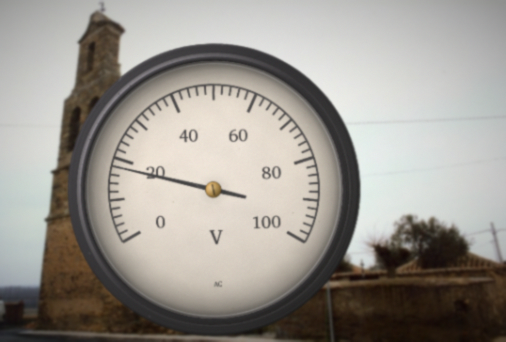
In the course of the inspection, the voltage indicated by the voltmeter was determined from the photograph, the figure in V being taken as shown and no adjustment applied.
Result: 18 V
